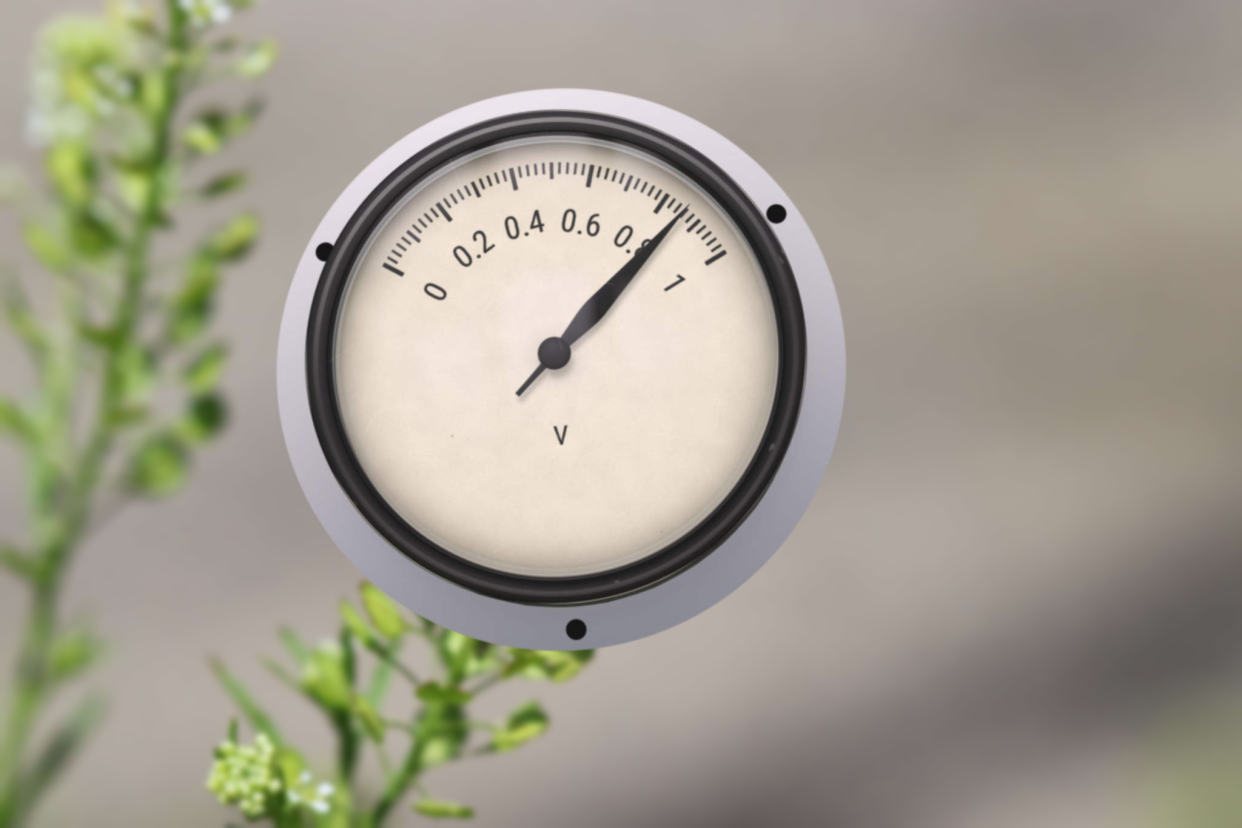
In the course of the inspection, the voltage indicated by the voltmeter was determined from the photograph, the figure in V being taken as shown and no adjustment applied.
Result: 0.86 V
